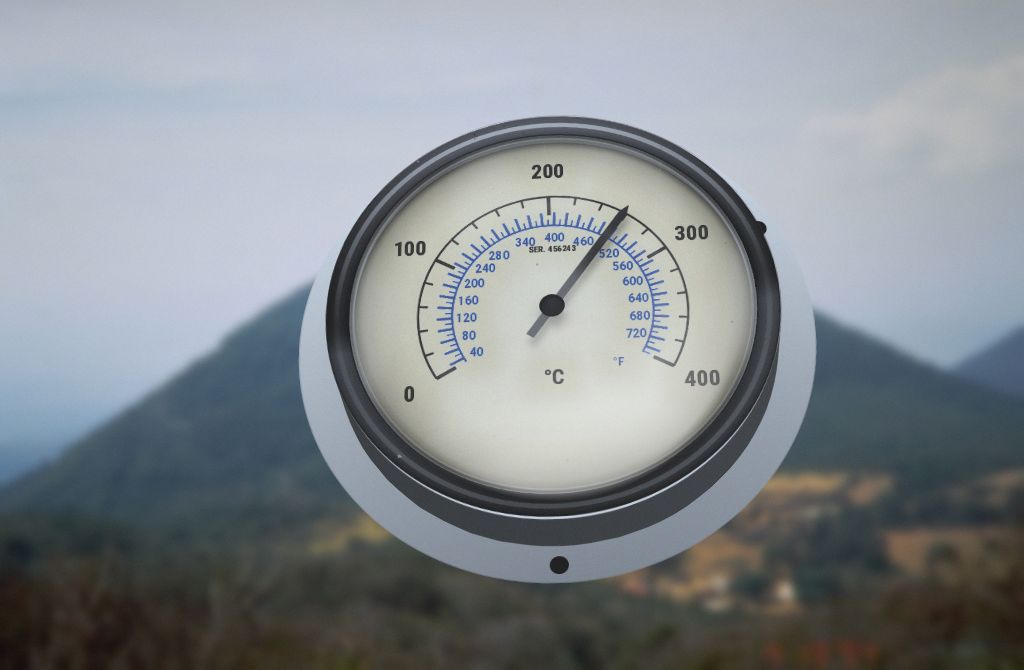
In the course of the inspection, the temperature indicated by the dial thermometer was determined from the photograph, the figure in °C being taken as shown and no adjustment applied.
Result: 260 °C
